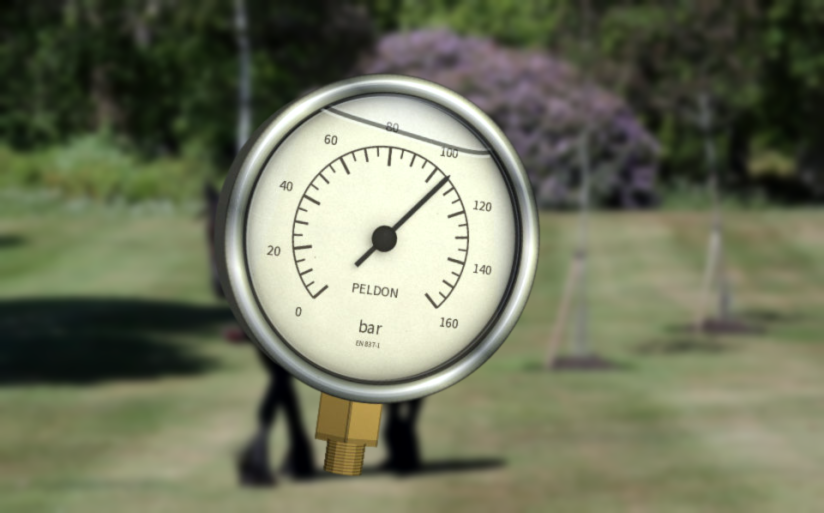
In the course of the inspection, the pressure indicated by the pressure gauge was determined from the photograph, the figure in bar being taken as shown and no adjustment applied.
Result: 105 bar
